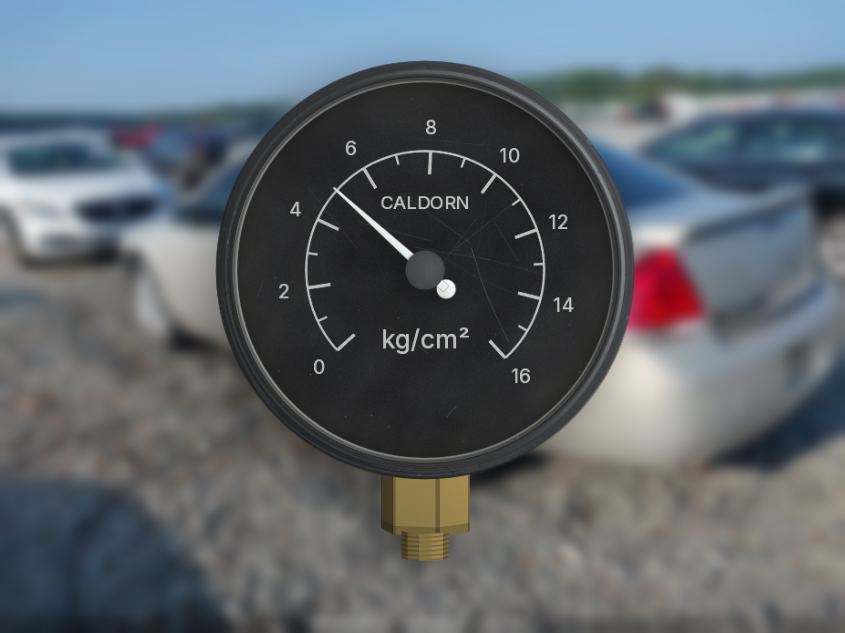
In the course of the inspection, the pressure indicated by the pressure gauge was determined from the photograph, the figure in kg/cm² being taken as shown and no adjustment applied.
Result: 5 kg/cm²
